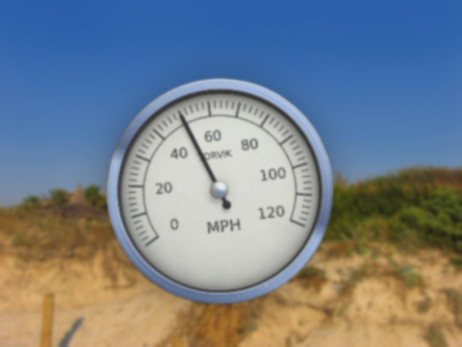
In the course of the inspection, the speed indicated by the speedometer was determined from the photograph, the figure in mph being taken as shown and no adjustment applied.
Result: 50 mph
